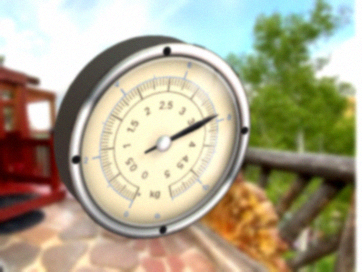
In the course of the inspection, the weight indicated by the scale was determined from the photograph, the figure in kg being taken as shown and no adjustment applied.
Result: 3.5 kg
